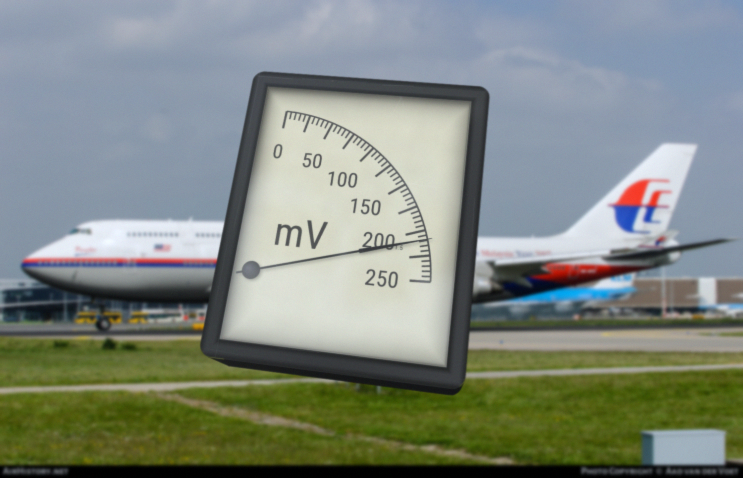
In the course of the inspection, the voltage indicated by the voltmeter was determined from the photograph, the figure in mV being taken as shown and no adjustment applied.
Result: 210 mV
